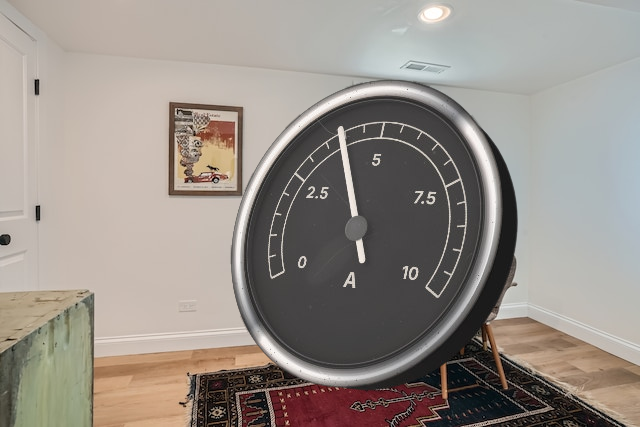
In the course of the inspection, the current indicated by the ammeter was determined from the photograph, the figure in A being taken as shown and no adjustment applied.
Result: 4 A
